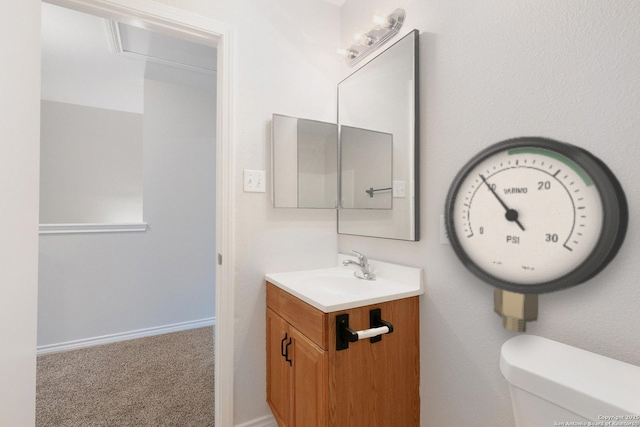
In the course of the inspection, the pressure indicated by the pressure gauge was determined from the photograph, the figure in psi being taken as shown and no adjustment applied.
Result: 10 psi
